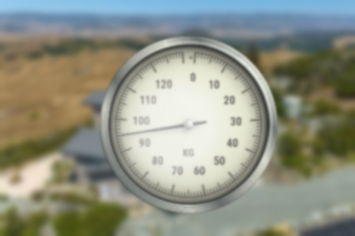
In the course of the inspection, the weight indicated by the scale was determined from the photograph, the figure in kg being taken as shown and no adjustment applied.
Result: 95 kg
